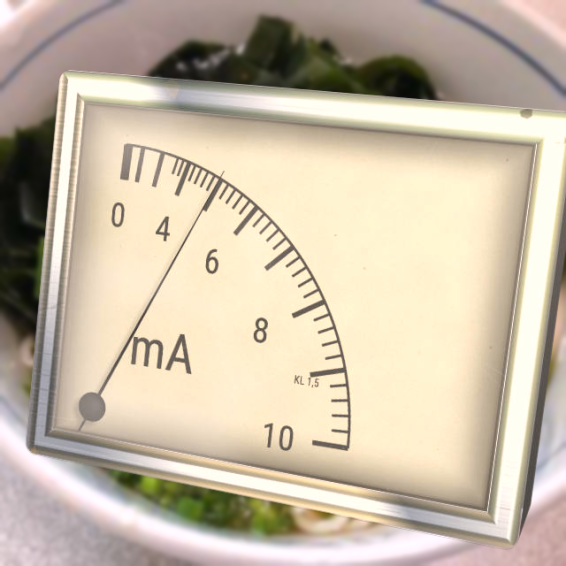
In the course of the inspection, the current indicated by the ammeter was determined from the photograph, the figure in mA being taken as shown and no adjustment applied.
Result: 5 mA
